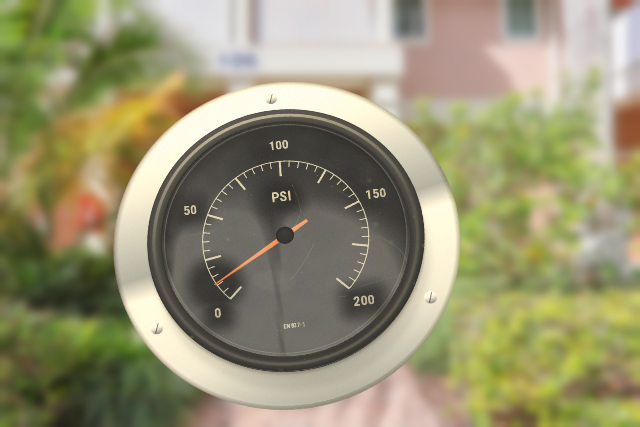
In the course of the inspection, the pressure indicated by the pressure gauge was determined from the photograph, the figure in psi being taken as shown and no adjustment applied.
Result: 10 psi
